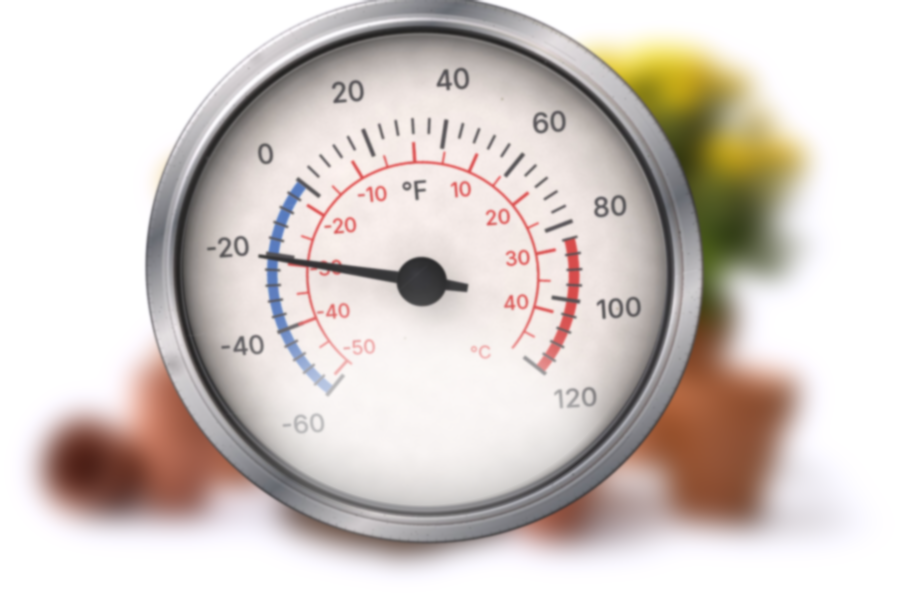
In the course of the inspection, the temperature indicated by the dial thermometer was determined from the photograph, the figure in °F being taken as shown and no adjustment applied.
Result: -20 °F
